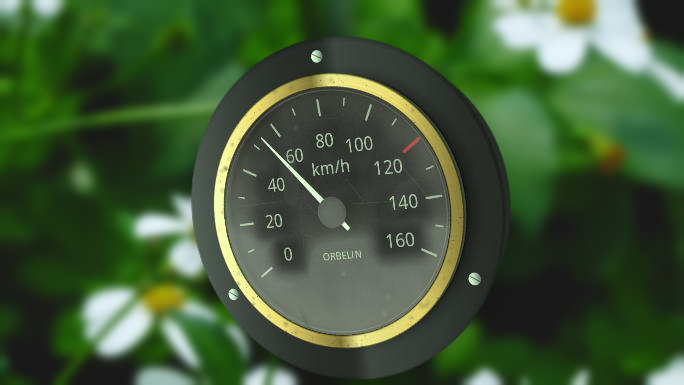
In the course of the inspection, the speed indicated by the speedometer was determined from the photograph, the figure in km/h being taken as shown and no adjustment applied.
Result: 55 km/h
